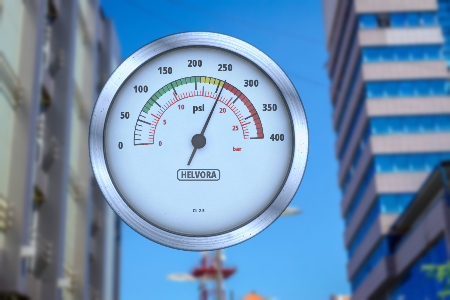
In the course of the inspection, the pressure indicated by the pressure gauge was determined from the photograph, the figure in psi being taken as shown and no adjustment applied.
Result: 260 psi
